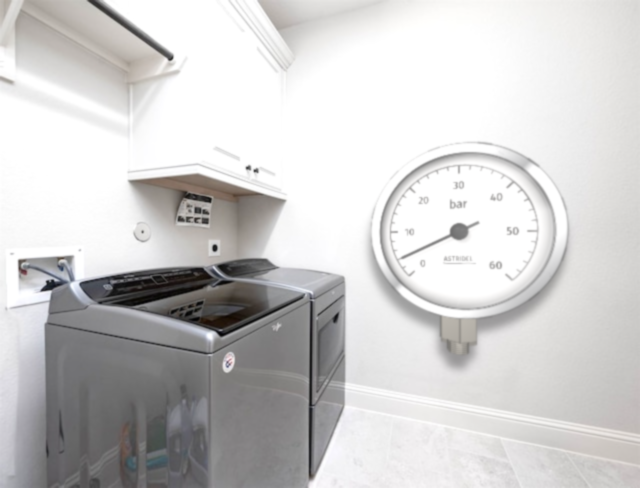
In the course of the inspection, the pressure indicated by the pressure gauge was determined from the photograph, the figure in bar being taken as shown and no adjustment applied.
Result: 4 bar
